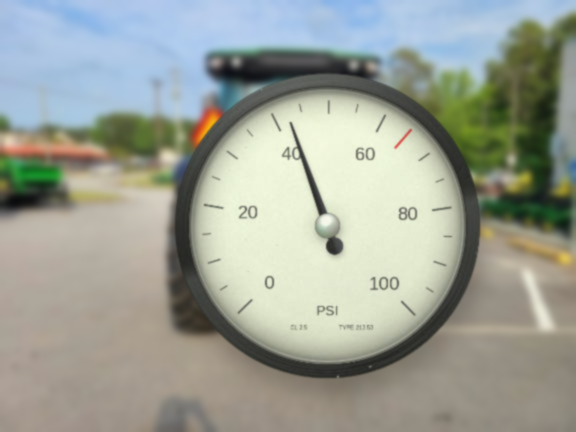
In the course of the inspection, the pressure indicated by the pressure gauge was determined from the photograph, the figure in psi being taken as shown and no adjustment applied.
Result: 42.5 psi
